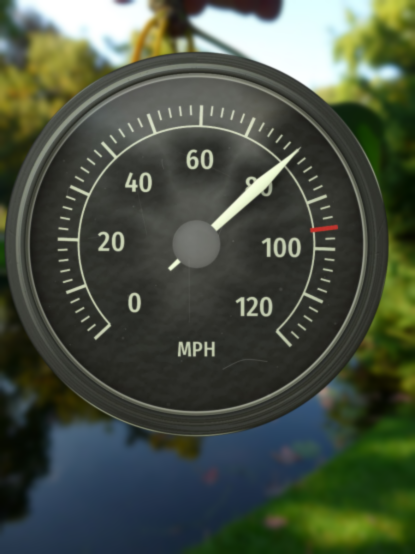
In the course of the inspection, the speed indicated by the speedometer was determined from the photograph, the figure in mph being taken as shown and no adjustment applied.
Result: 80 mph
